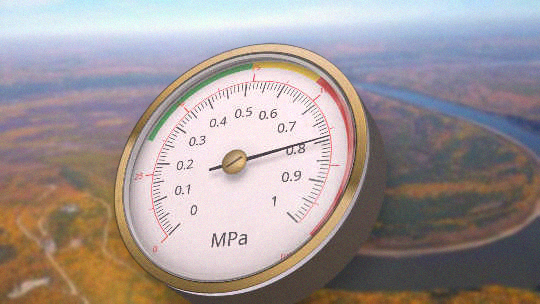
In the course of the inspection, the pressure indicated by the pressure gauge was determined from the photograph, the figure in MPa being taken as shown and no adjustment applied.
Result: 0.8 MPa
